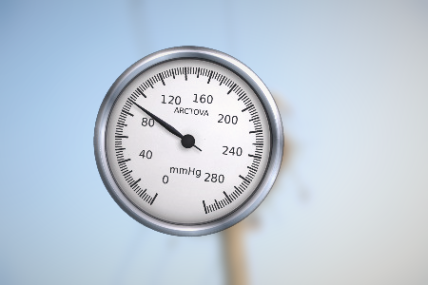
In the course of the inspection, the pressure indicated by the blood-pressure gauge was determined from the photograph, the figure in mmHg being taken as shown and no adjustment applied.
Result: 90 mmHg
